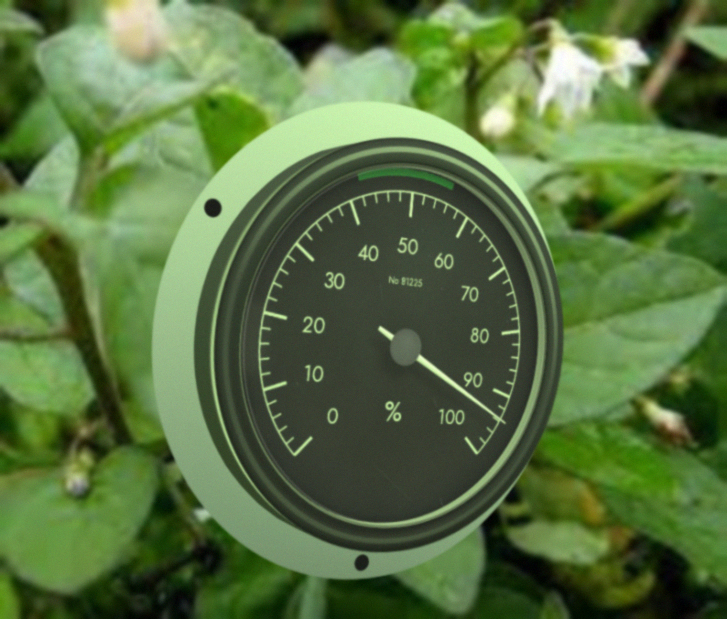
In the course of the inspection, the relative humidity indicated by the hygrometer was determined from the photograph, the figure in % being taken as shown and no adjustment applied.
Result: 94 %
